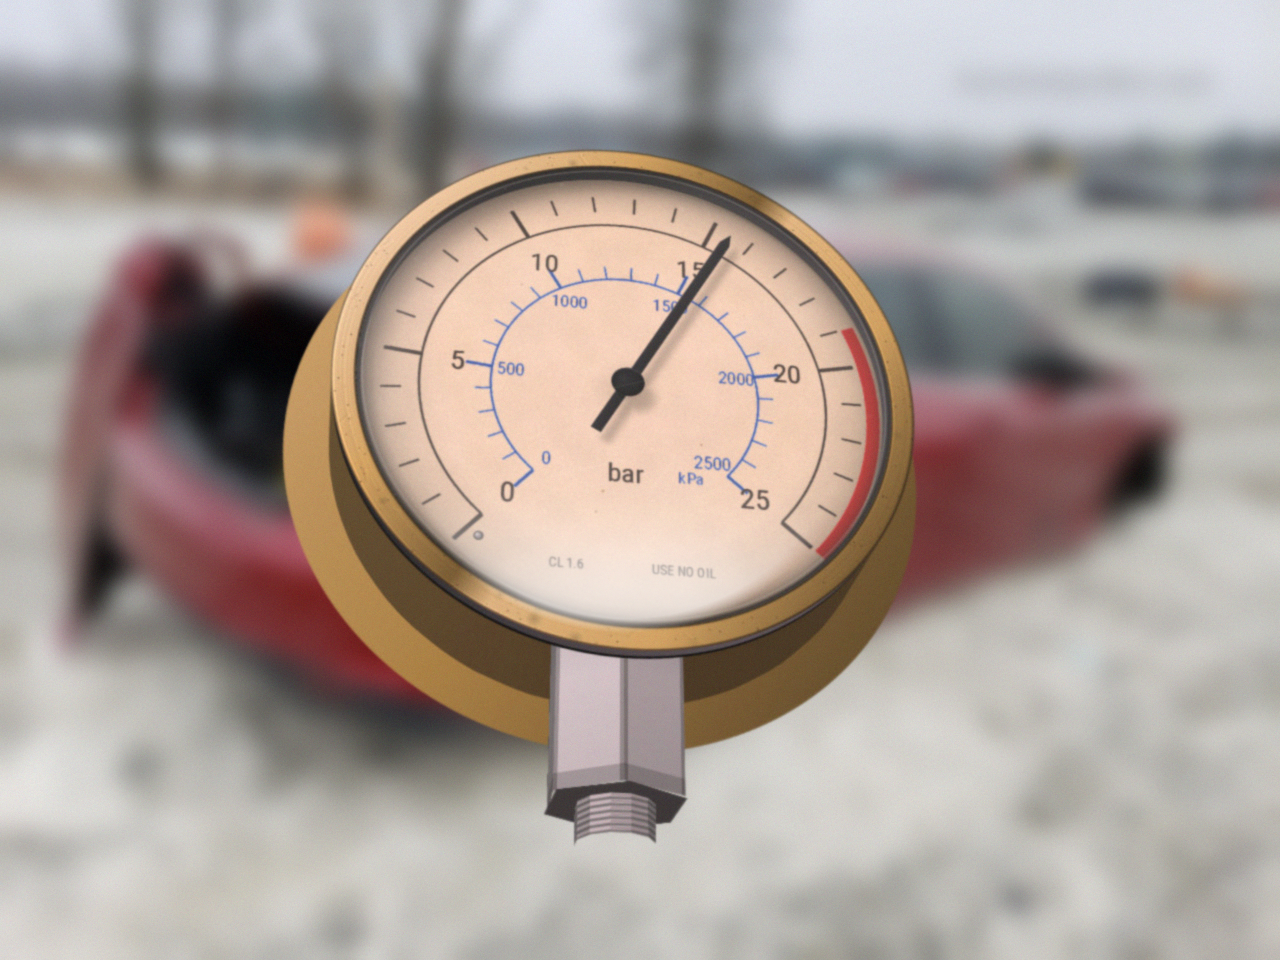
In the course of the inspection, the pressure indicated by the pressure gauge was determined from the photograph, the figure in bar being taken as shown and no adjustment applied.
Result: 15.5 bar
